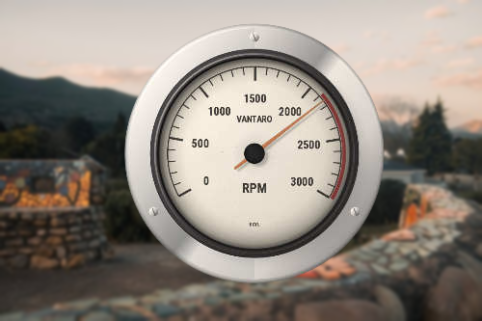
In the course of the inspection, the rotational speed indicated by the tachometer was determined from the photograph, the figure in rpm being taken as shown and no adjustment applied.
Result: 2150 rpm
